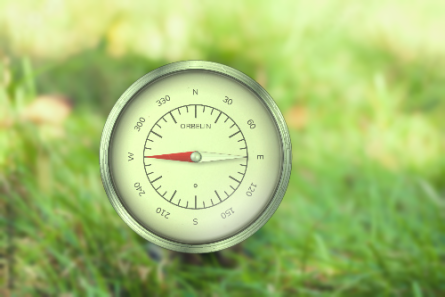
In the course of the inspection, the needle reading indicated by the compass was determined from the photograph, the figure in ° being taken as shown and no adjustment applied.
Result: 270 °
